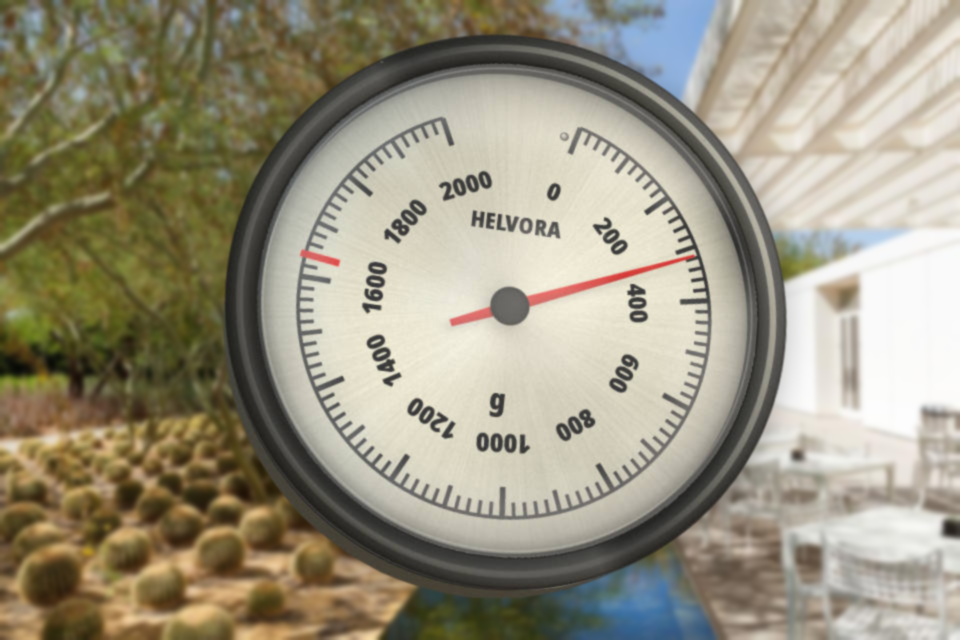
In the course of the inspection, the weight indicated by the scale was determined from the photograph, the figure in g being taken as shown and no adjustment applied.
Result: 320 g
